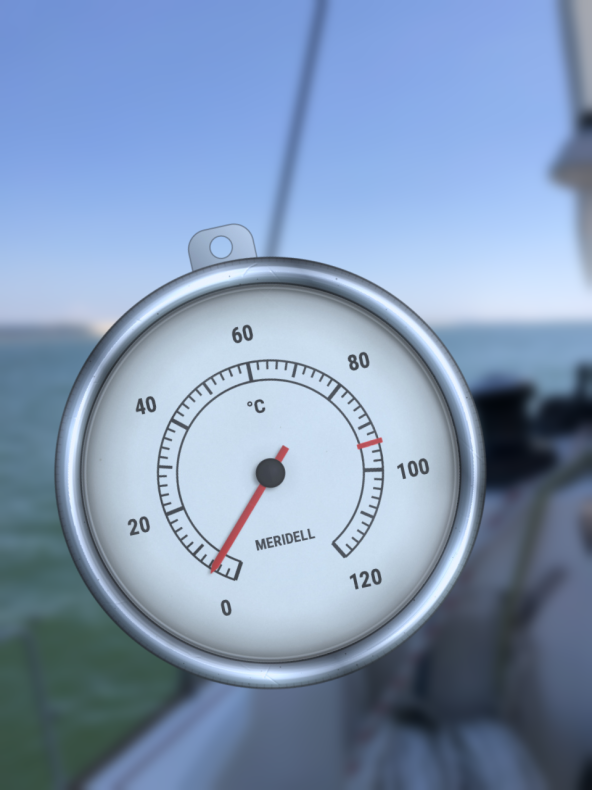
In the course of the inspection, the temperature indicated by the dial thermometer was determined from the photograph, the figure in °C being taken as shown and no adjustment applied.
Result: 5 °C
